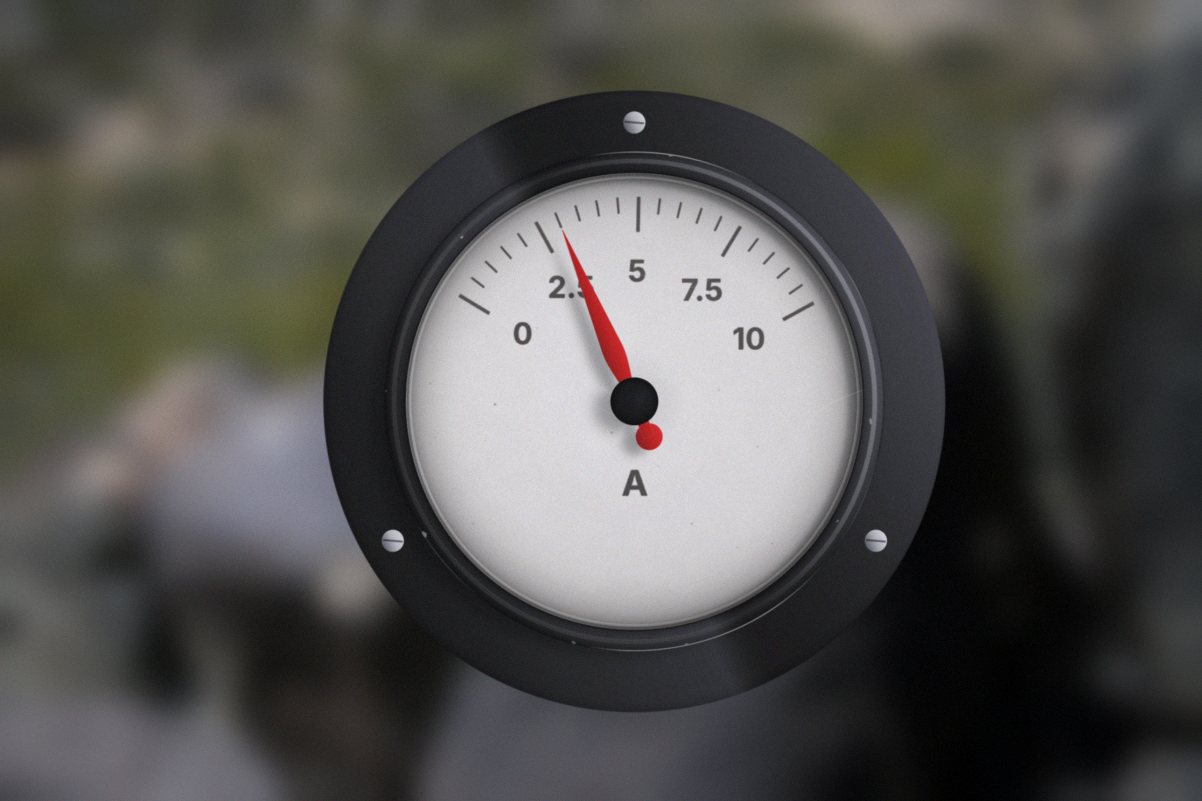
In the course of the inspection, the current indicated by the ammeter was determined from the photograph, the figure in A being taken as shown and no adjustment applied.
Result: 3 A
